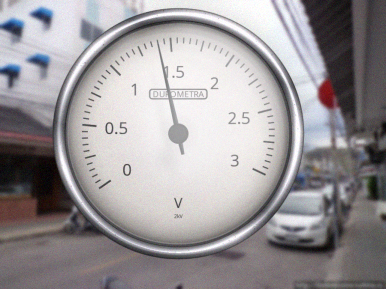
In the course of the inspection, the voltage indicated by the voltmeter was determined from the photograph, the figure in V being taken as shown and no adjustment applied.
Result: 1.4 V
